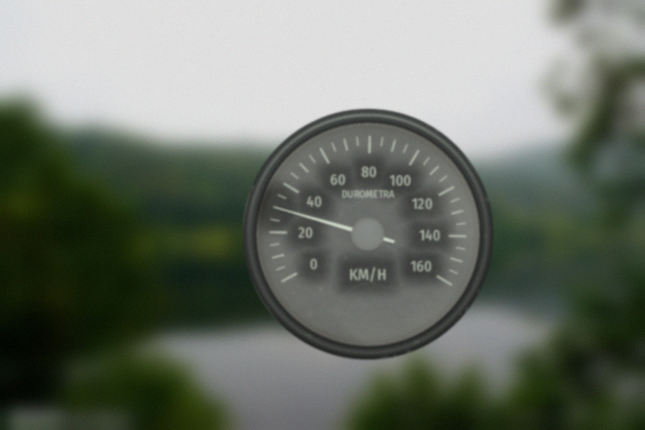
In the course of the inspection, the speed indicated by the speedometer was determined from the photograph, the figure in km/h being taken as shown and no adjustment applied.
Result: 30 km/h
